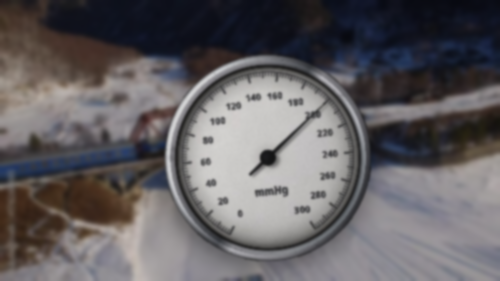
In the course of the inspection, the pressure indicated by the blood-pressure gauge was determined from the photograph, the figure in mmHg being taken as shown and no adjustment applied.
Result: 200 mmHg
